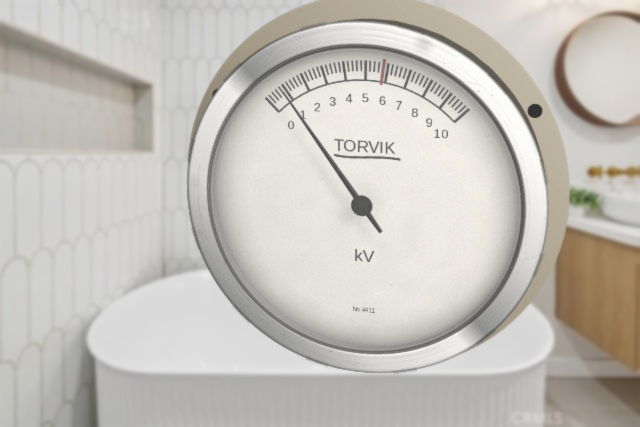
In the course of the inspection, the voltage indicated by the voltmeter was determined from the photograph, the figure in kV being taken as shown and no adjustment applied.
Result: 1 kV
